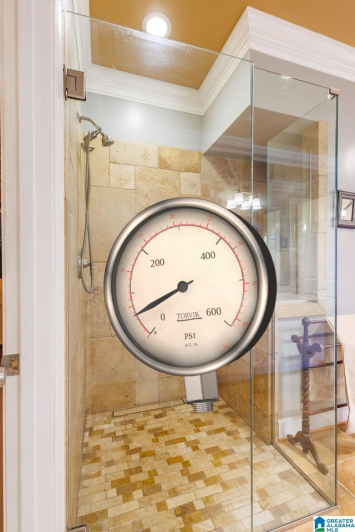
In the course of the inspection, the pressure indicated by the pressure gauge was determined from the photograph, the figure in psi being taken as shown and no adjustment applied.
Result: 50 psi
